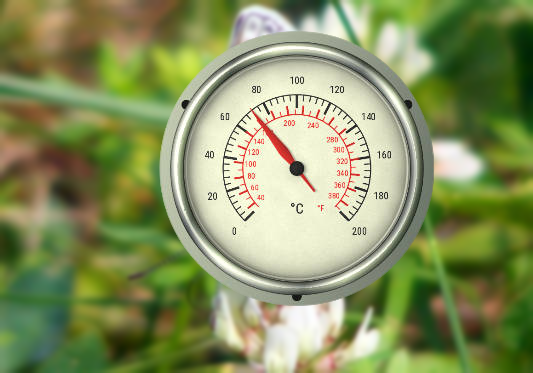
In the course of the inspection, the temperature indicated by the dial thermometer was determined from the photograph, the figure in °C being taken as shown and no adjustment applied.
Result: 72 °C
